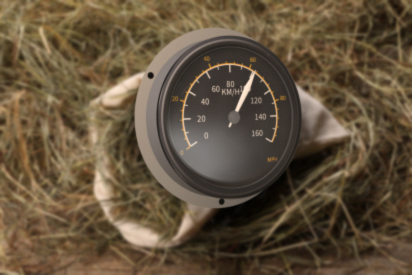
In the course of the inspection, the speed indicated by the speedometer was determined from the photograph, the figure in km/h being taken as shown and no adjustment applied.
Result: 100 km/h
